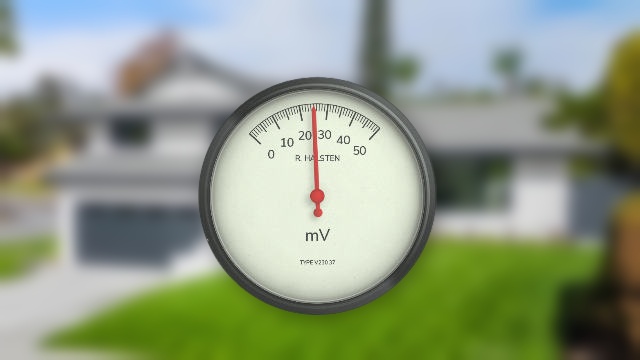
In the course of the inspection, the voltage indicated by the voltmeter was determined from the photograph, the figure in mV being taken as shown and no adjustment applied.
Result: 25 mV
